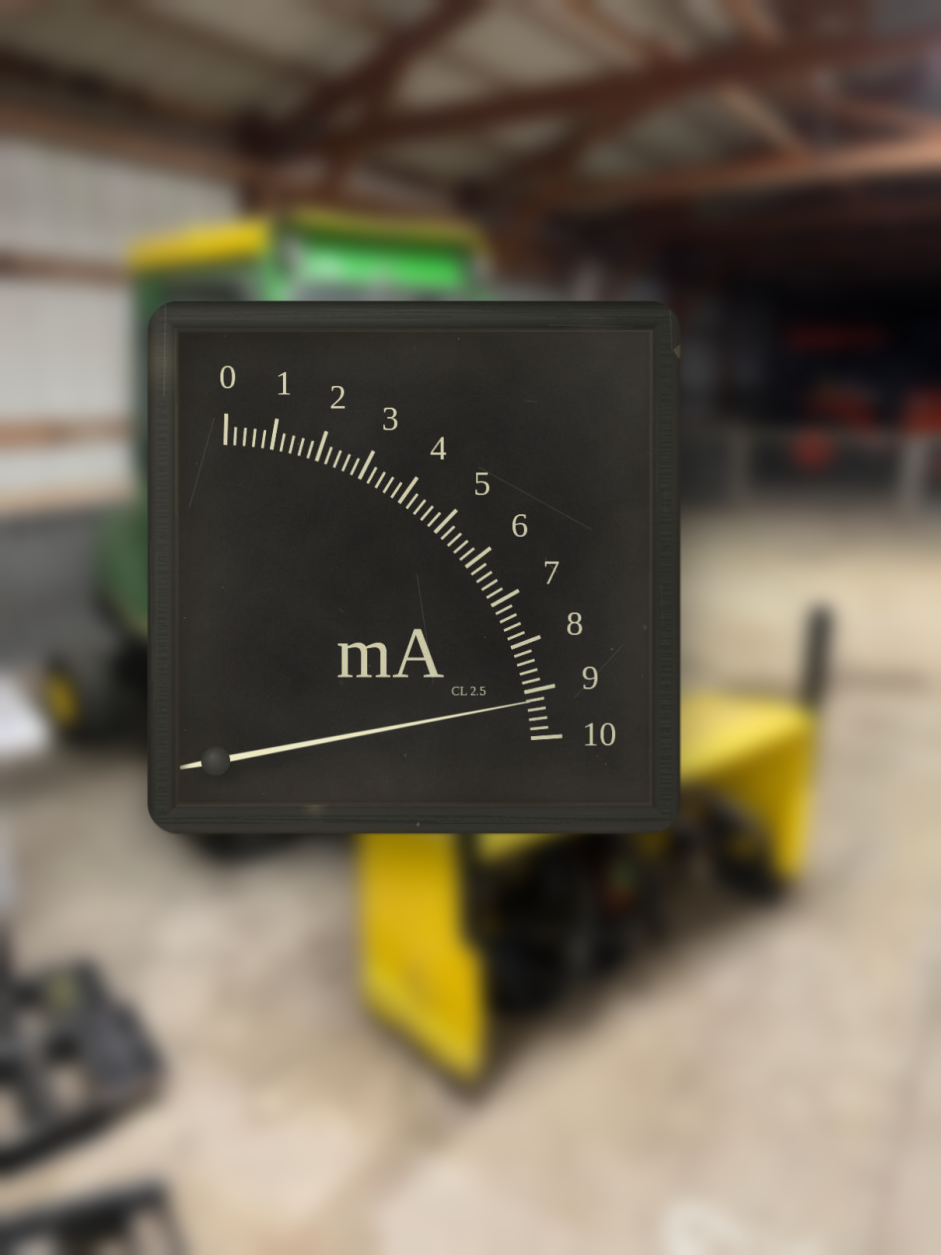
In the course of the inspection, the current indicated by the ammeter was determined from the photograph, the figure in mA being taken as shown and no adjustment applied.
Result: 9.2 mA
